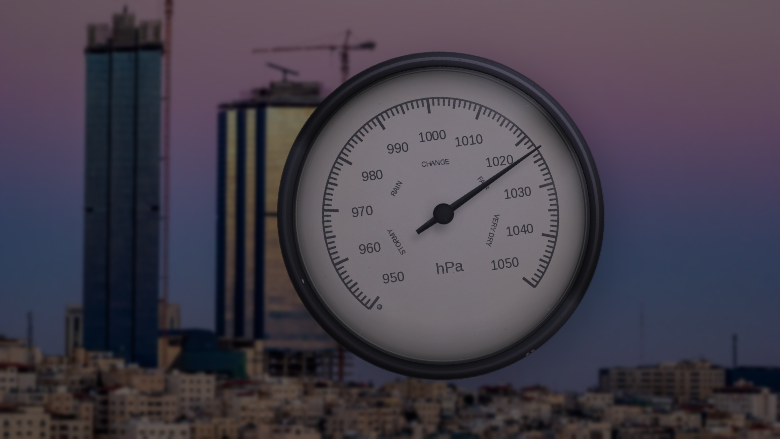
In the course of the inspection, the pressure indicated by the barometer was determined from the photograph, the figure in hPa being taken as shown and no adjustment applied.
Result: 1023 hPa
